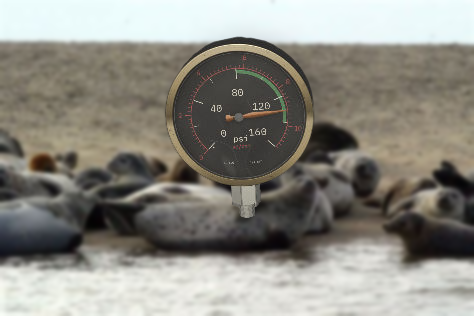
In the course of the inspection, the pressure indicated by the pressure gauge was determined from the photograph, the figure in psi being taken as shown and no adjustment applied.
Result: 130 psi
